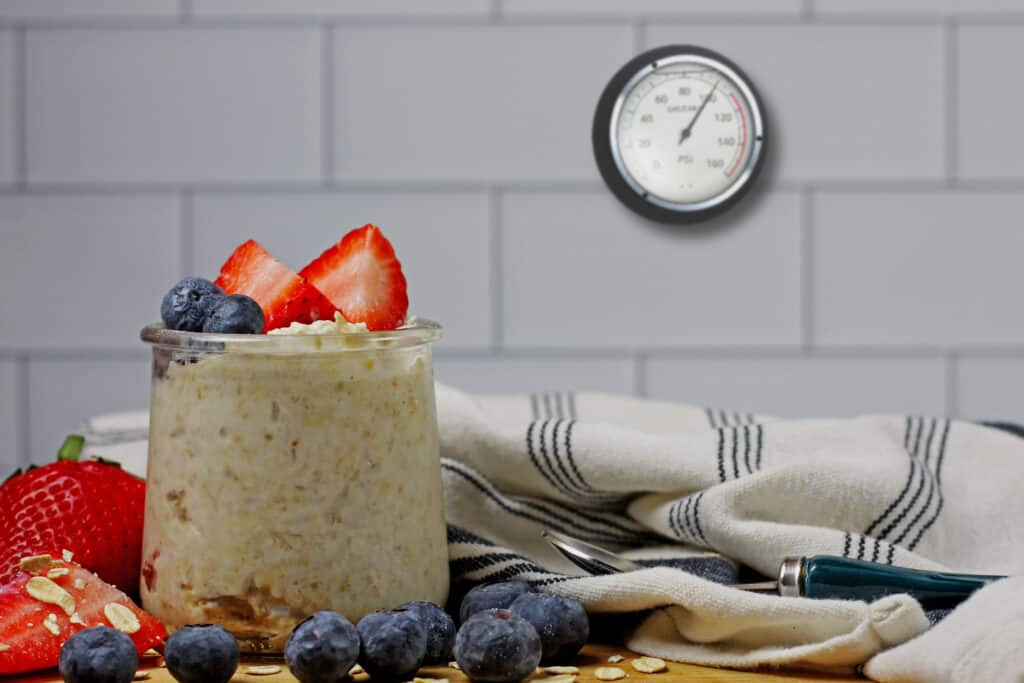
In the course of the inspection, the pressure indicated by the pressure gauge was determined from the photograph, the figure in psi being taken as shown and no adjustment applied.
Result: 100 psi
